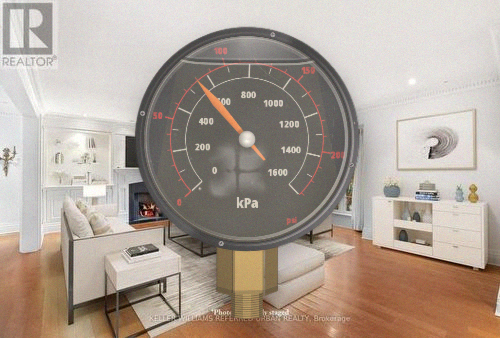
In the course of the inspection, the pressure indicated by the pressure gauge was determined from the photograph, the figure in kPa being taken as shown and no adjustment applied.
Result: 550 kPa
